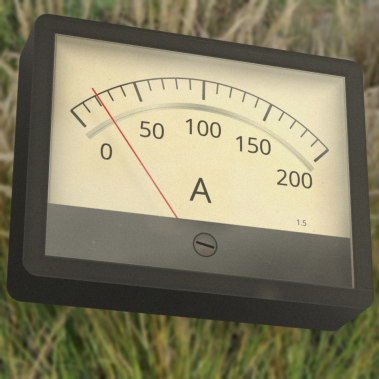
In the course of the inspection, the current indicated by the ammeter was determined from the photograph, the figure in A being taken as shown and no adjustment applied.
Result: 20 A
